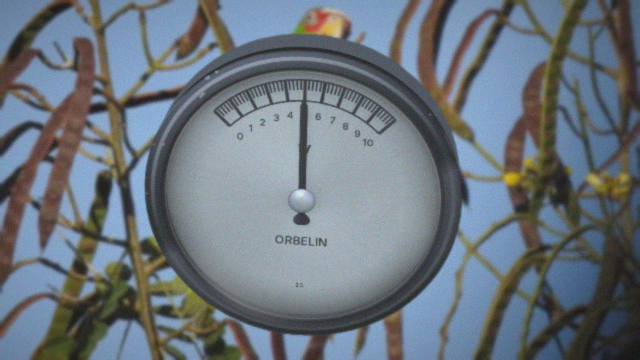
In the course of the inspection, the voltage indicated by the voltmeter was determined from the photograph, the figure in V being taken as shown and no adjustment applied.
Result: 5 V
